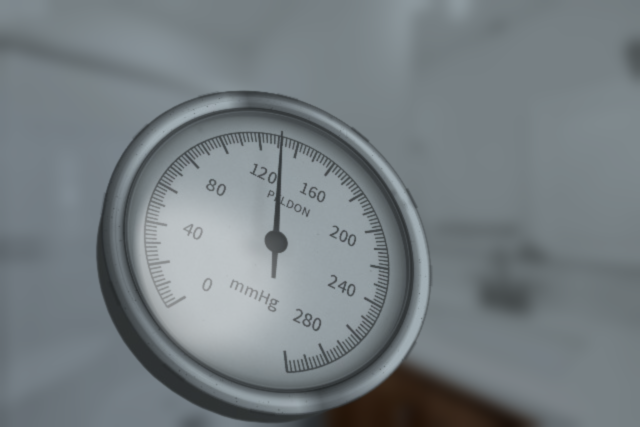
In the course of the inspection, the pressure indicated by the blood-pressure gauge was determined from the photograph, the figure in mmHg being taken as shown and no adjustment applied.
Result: 130 mmHg
